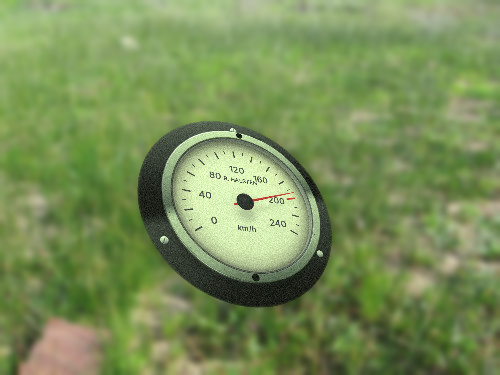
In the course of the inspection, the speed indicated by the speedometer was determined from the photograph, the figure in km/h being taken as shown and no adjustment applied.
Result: 195 km/h
